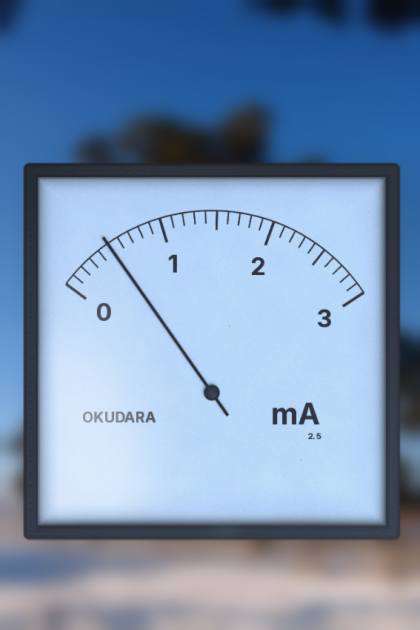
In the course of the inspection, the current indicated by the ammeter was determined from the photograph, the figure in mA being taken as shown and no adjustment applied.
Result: 0.5 mA
